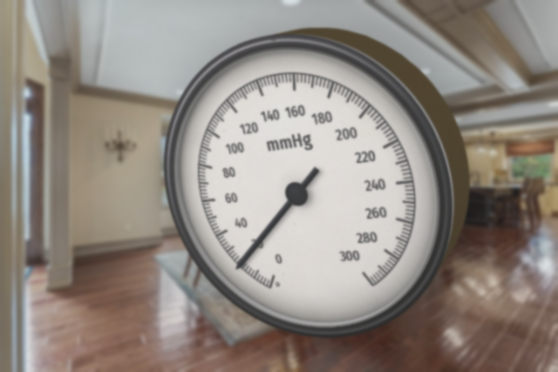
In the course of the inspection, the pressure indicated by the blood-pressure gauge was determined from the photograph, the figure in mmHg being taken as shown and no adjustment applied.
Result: 20 mmHg
